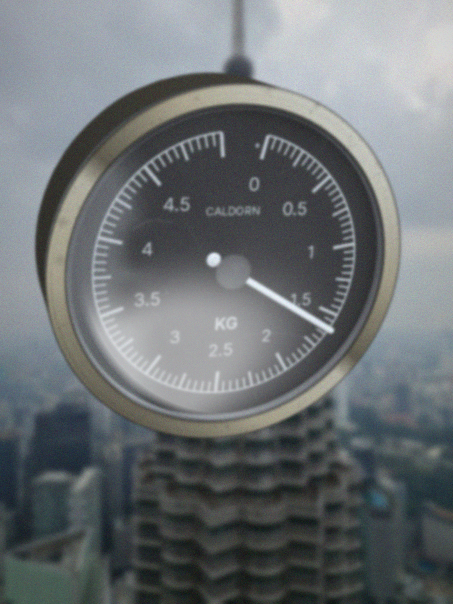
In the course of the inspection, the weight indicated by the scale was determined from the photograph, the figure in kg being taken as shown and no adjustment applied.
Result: 1.6 kg
